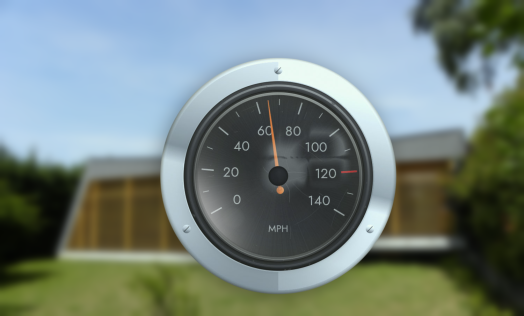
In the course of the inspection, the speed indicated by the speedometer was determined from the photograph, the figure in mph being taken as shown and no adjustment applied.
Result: 65 mph
